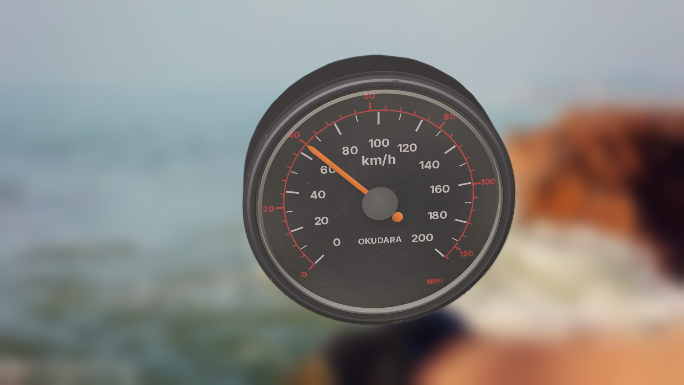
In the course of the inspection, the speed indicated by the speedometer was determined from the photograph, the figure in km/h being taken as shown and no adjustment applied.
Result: 65 km/h
